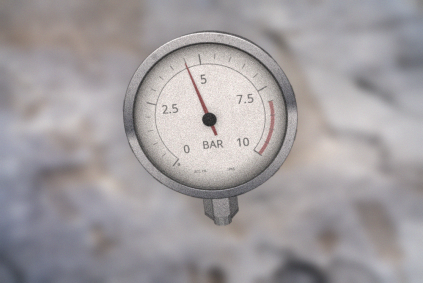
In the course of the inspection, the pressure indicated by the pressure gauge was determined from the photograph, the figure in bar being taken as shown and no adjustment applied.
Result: 4.5 bar
